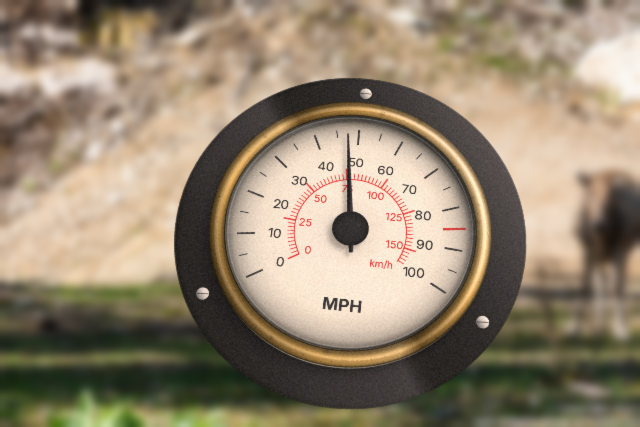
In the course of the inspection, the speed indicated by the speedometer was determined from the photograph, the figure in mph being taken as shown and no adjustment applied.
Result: 47.5 mph
